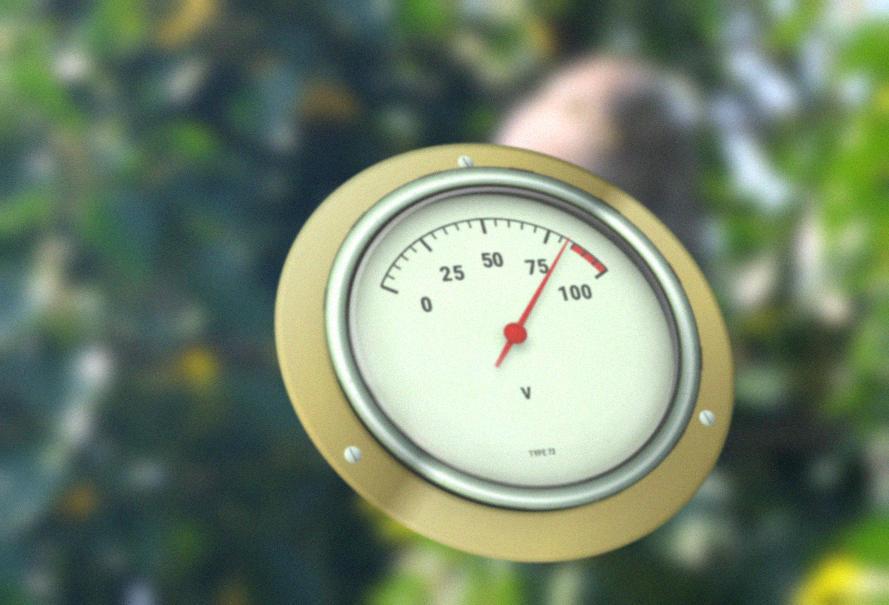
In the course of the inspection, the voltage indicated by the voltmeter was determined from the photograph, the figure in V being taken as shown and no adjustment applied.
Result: 82.5 V
